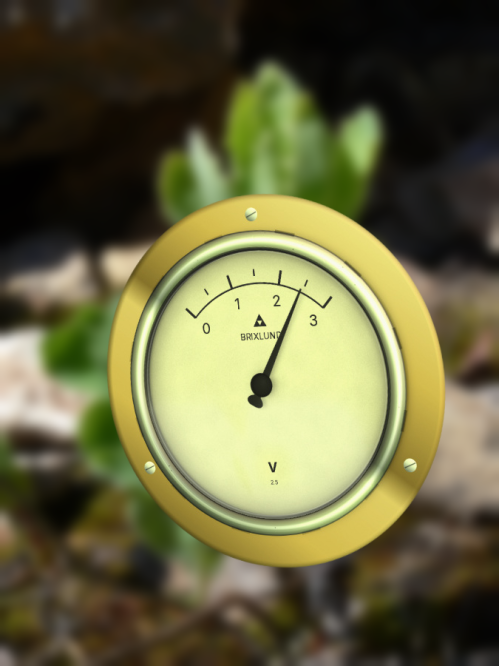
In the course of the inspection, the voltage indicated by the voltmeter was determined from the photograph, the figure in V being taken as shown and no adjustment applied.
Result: 2.5 V
